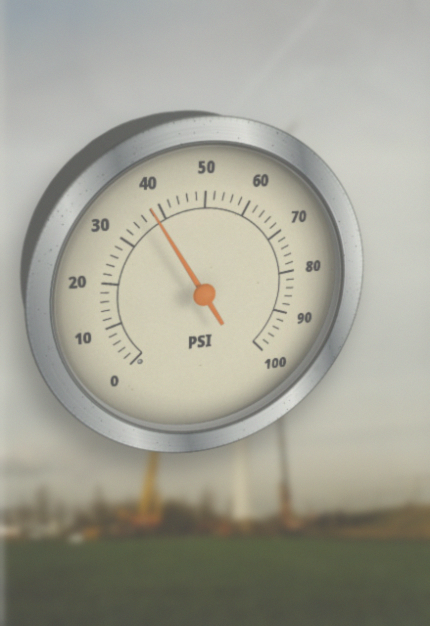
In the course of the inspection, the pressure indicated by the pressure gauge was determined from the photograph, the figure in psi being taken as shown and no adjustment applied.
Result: 38 psi
